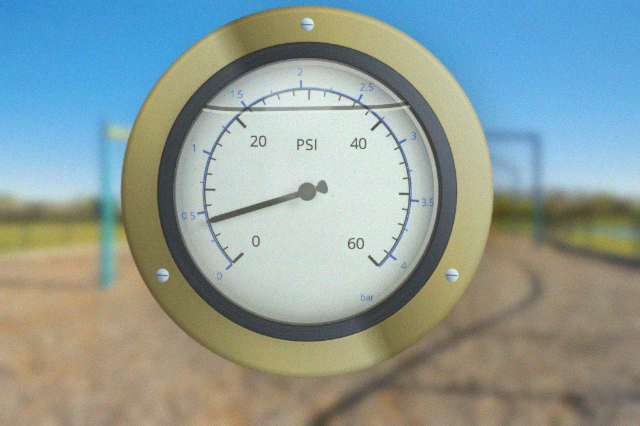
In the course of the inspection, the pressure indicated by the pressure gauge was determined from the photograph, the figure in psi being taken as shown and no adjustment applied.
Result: 6 psi
